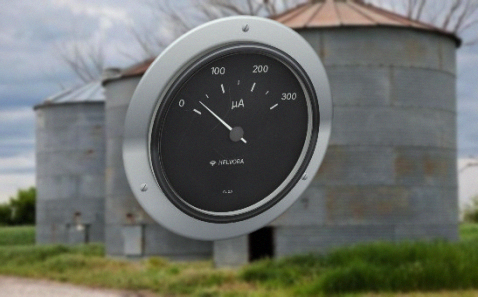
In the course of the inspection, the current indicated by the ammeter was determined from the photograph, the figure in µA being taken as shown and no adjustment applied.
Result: 25 µA
